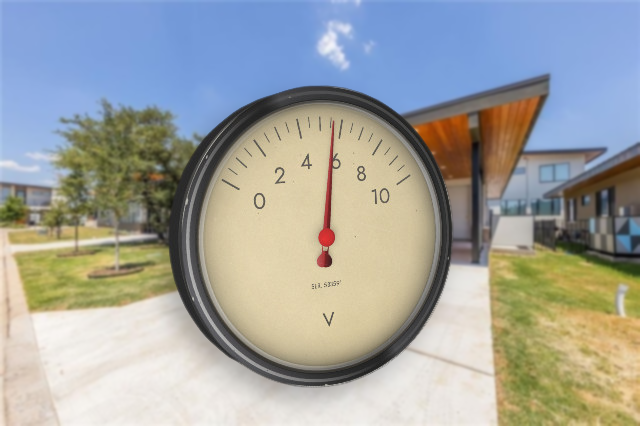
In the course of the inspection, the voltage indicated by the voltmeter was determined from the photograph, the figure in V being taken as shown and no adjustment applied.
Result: 5.5 V
